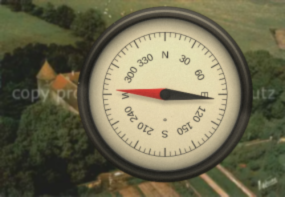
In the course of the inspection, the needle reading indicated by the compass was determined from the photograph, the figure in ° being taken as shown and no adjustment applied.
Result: 275 °
